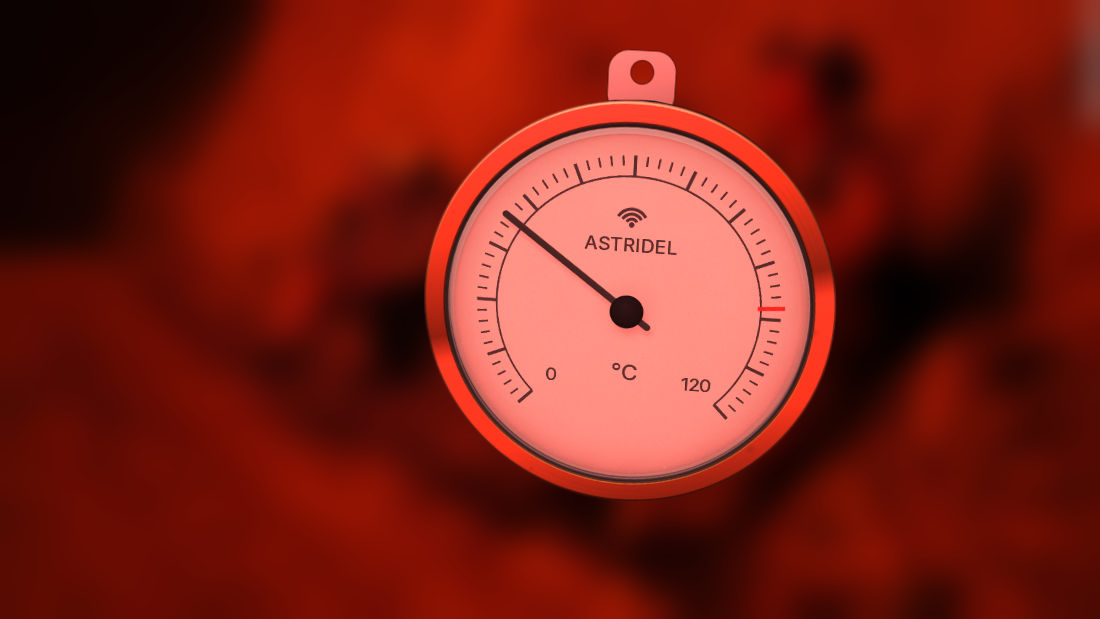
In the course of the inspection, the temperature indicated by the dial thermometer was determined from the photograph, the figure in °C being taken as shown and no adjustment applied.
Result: 36 °C
